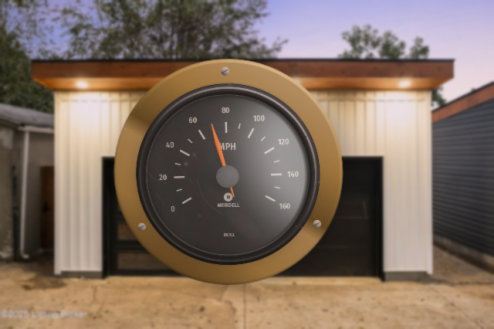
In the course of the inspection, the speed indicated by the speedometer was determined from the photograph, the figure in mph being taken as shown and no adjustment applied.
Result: 70 mph
